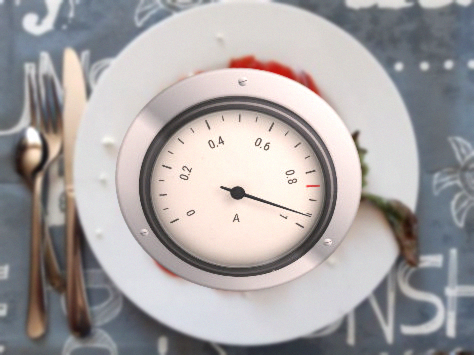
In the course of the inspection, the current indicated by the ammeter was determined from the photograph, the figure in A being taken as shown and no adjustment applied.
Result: 0.95 A
